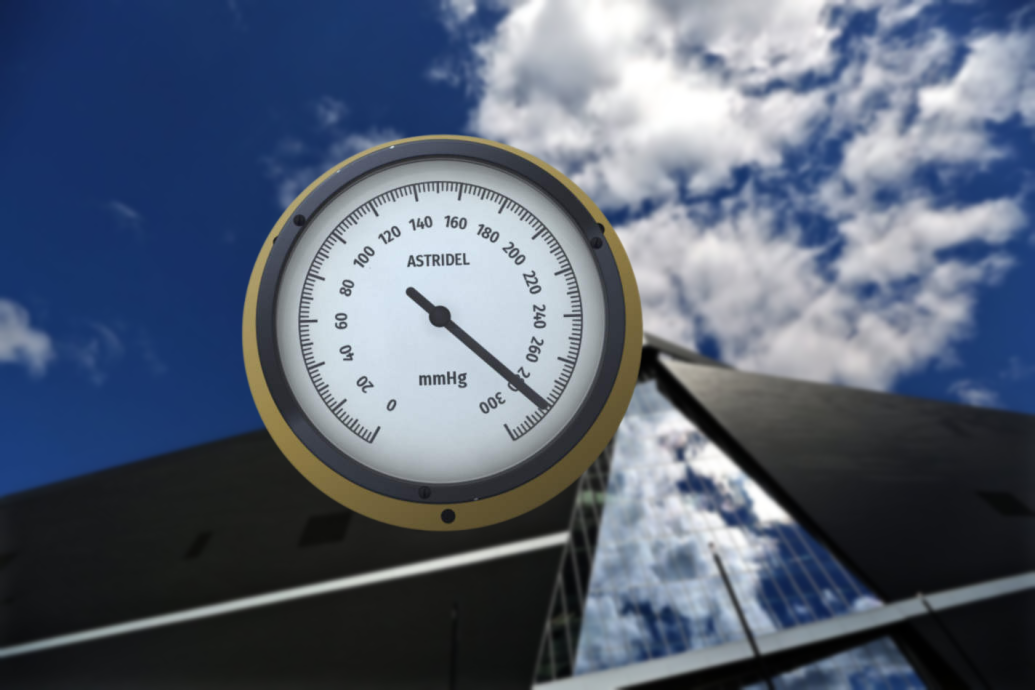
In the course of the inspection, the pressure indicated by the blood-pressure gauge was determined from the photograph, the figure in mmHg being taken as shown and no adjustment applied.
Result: 282 mmHg
